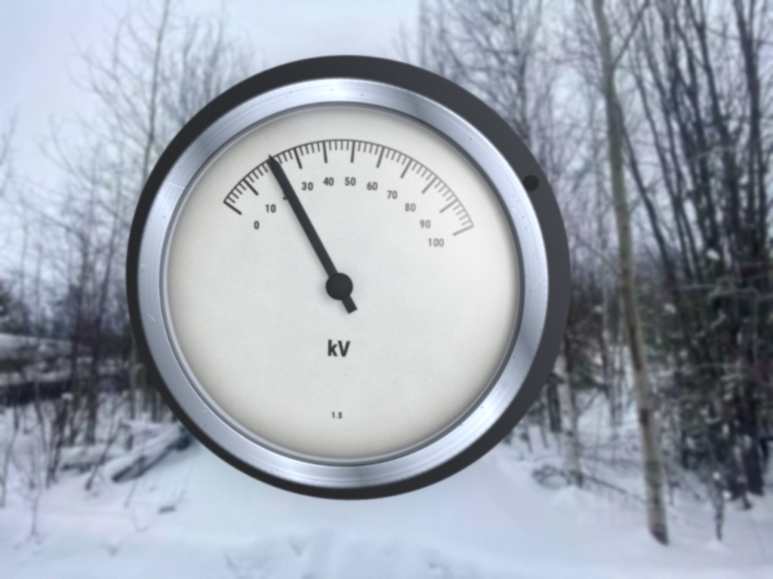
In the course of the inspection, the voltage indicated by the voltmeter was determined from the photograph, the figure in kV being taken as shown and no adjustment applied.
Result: 22 kV
